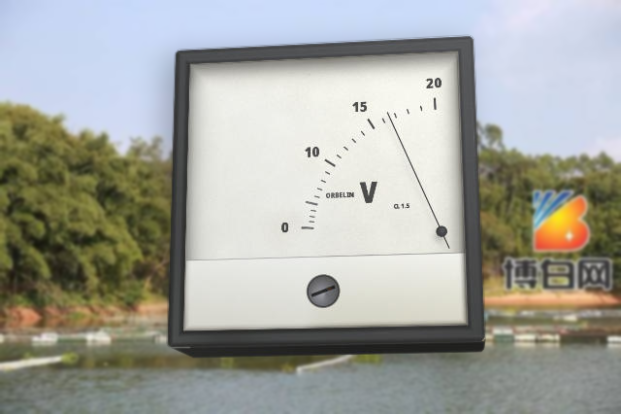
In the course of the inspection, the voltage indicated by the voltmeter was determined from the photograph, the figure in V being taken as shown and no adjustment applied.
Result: 16.5 V
